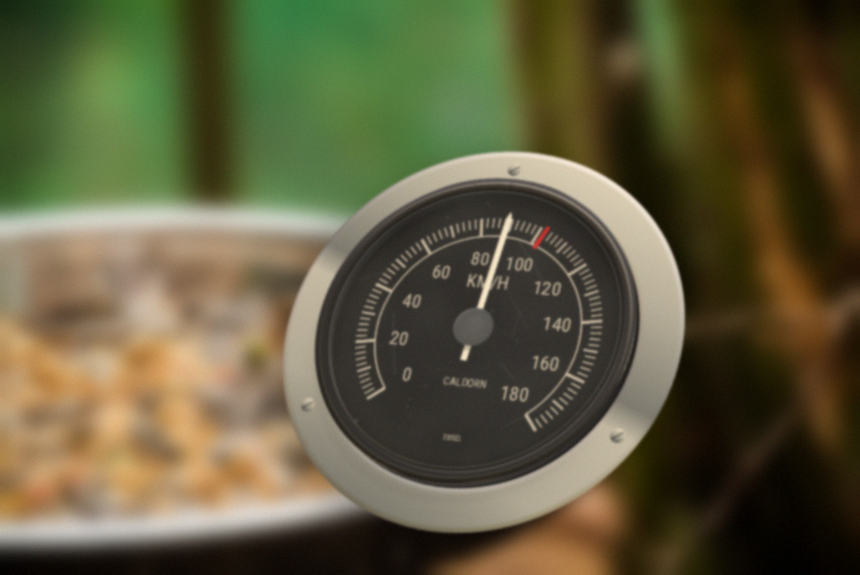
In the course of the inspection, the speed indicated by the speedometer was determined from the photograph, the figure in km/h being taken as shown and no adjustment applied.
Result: 90 km/h
